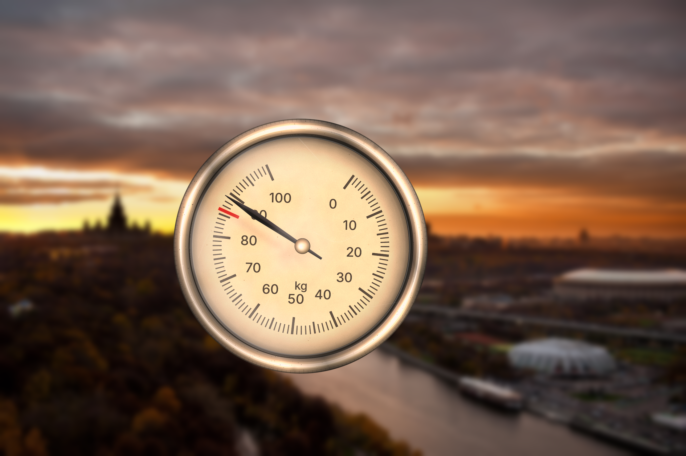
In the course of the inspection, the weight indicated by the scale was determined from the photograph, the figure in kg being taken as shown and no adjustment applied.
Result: 89 kg
